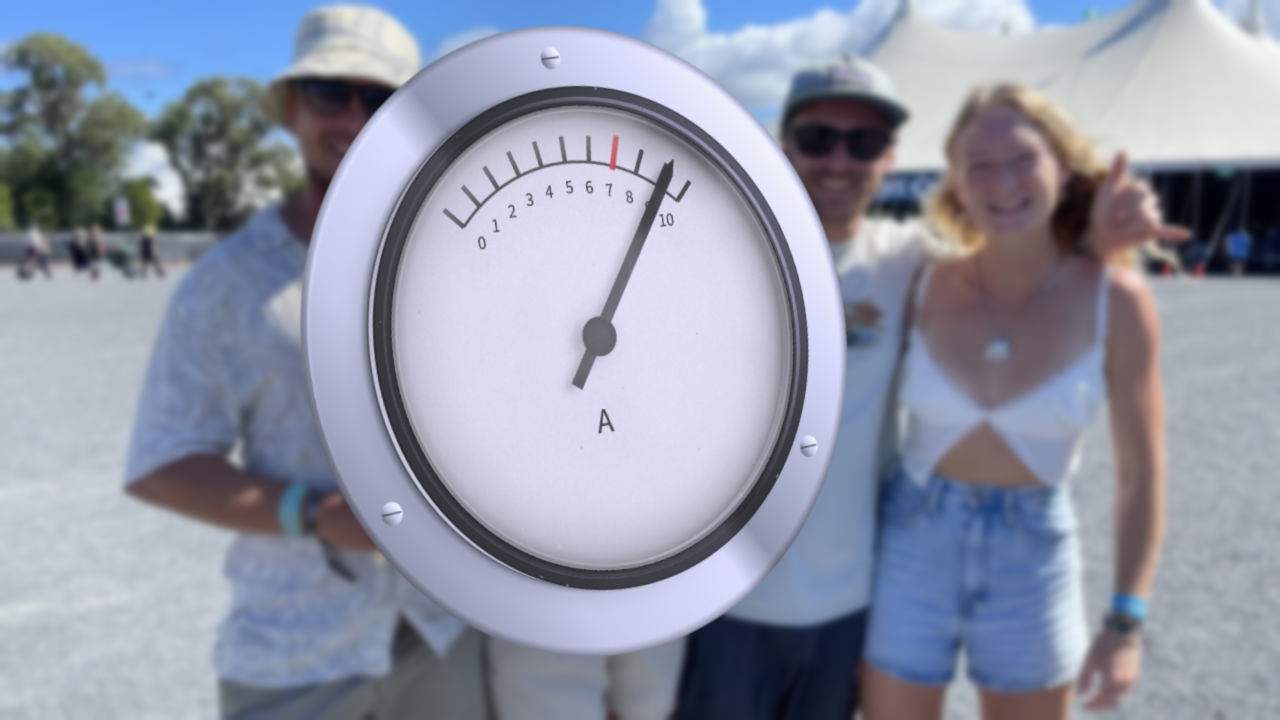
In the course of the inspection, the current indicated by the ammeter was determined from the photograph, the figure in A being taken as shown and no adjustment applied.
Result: 9 A
